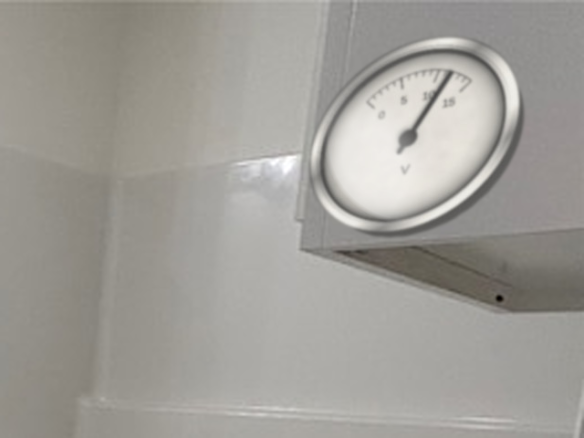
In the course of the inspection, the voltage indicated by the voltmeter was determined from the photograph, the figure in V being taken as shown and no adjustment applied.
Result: 12 V
